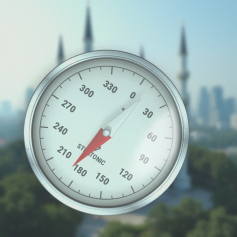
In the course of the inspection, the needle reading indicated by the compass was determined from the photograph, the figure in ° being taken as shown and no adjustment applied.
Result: 190 °
